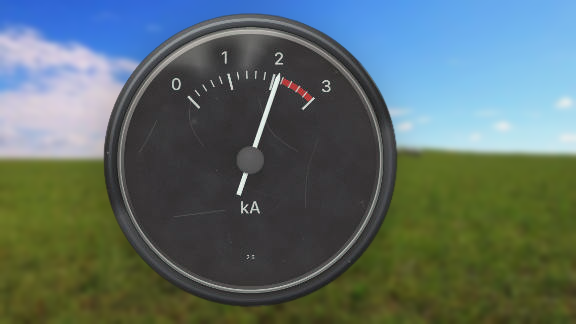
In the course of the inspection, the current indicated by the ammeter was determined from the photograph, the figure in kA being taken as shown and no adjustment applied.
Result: 2.1 kA
